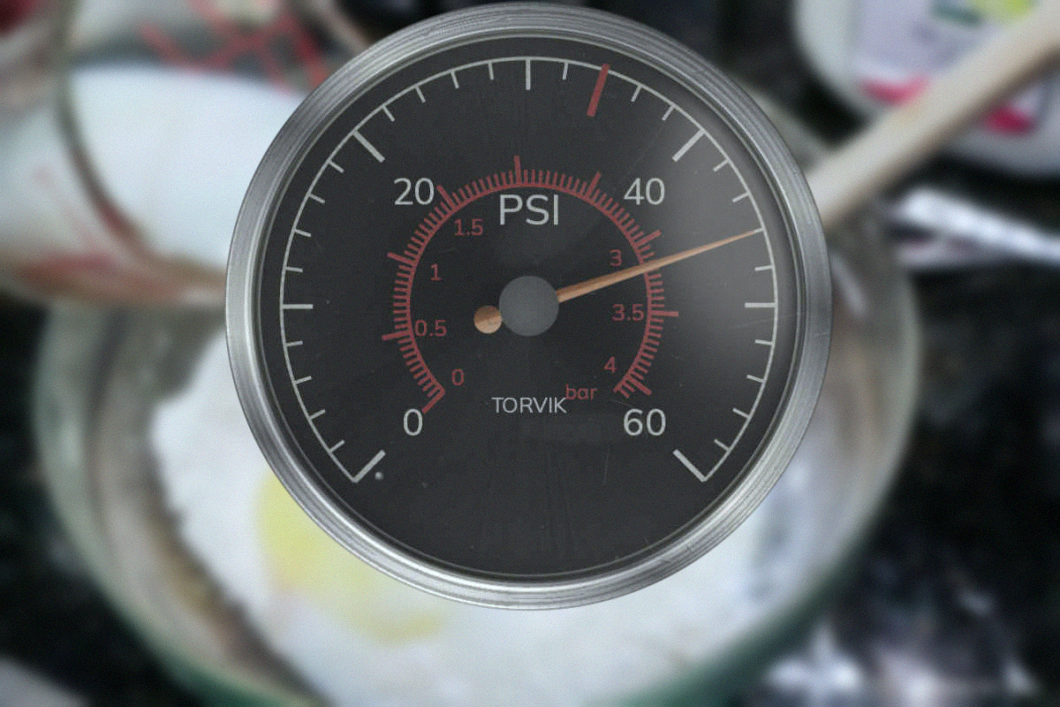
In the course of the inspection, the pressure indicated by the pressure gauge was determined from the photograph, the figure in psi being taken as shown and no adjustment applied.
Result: 46 psi
